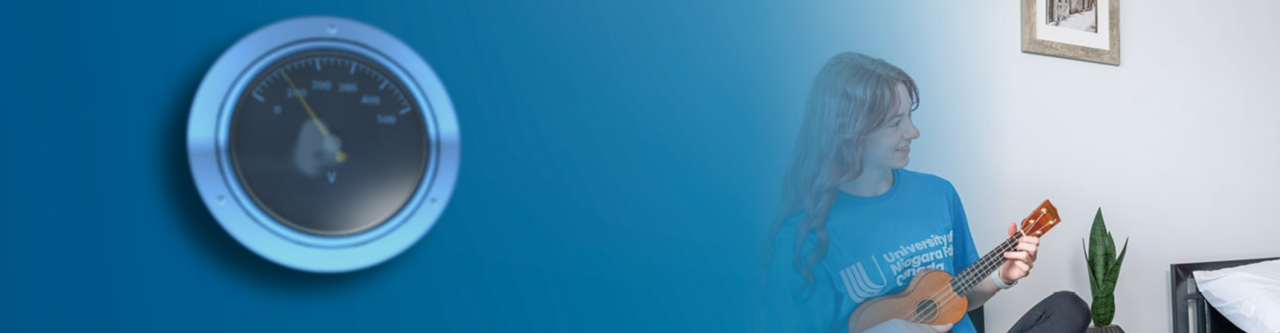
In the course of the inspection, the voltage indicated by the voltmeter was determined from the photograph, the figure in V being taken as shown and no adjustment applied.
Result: 100 V
